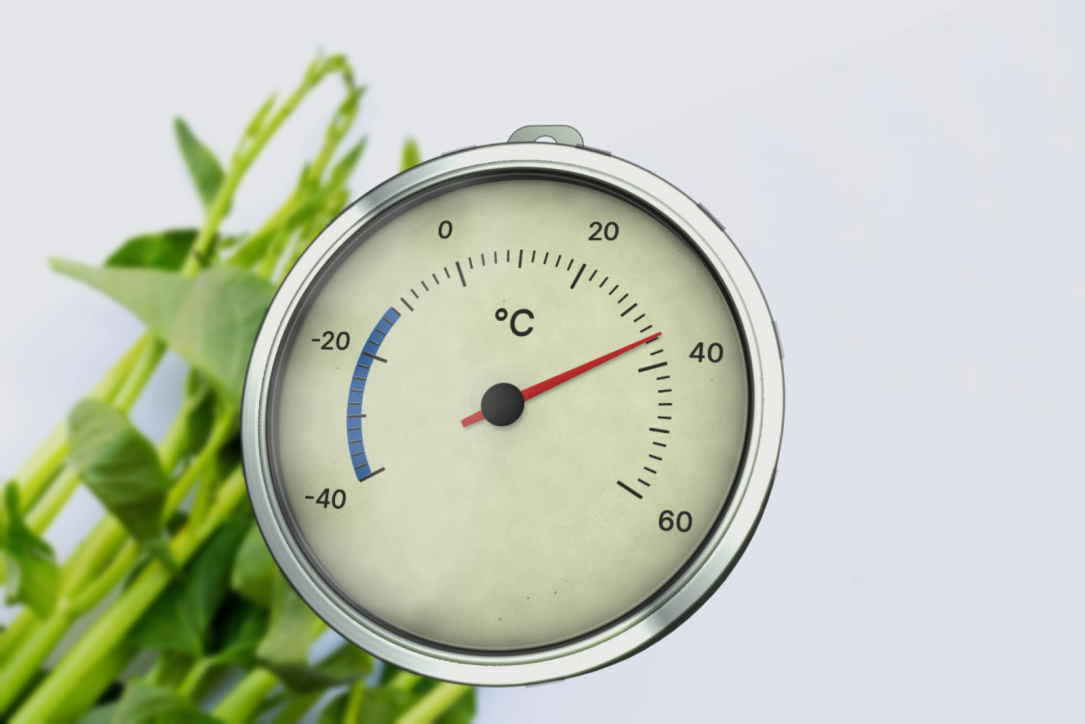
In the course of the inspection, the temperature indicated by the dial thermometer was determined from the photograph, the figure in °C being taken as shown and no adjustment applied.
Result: 36 °C
